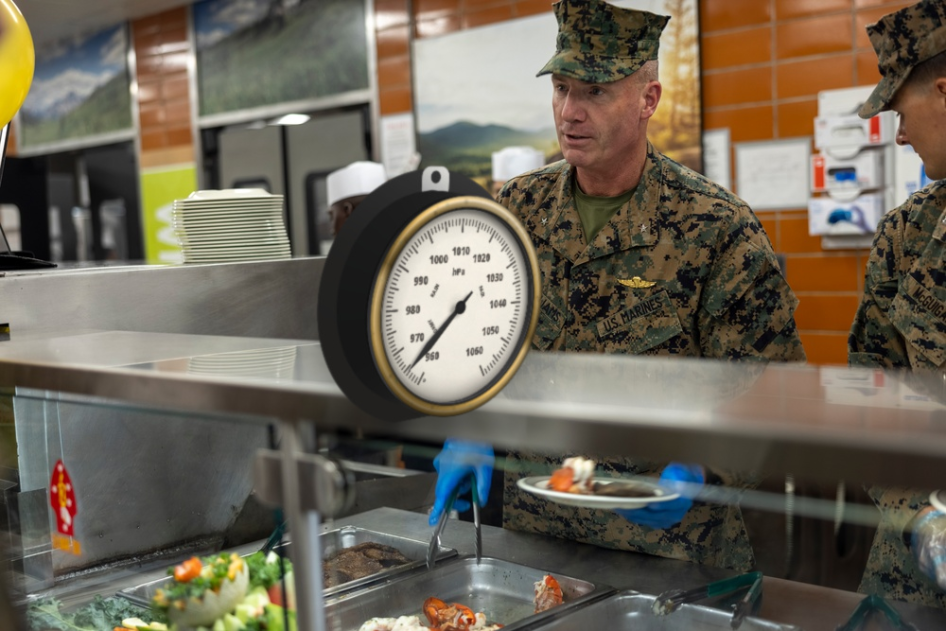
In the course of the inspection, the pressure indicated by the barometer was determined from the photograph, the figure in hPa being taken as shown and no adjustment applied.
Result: 965 hPa
